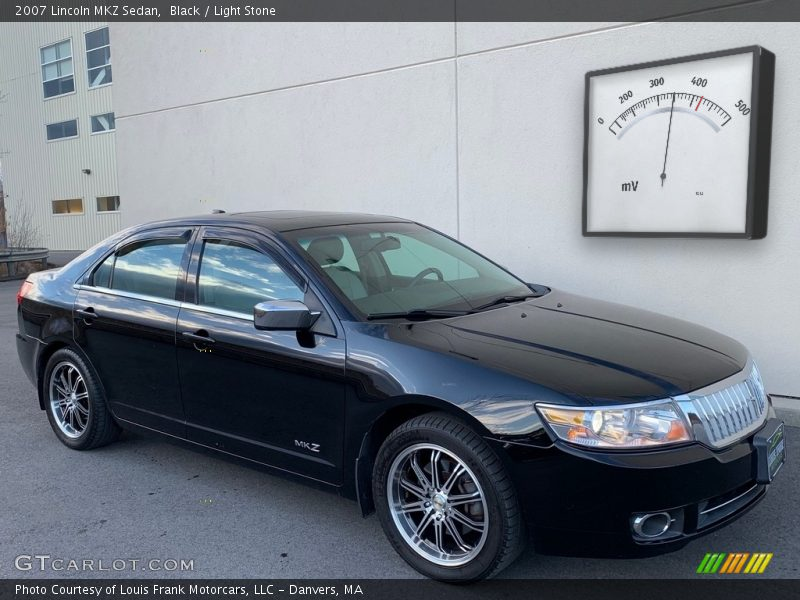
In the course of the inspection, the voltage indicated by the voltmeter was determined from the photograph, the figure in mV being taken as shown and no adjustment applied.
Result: 350 mV
